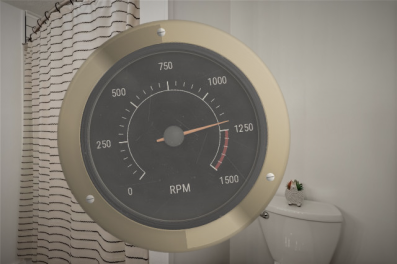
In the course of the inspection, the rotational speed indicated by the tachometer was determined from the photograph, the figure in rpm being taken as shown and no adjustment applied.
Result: 1200 rpm
